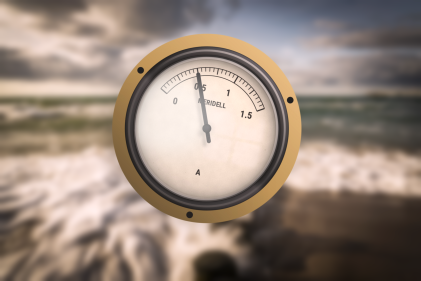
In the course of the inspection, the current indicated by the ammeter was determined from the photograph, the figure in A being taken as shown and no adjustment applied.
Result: 0.5 A
